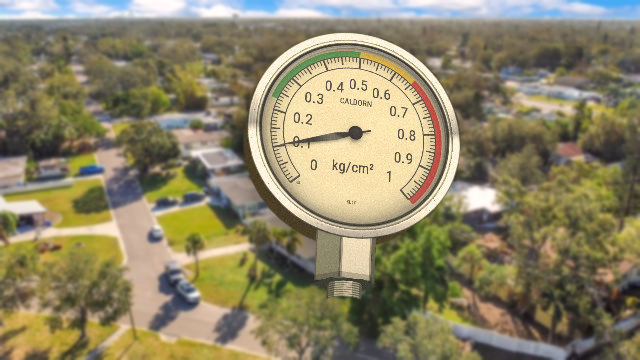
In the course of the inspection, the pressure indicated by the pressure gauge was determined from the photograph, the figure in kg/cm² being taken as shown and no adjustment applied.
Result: 0.1 kg/cm²
